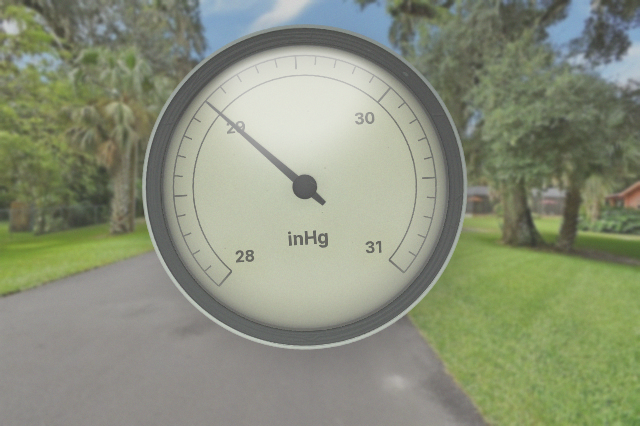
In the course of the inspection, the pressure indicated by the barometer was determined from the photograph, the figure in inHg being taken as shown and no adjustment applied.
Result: 29 inHg
